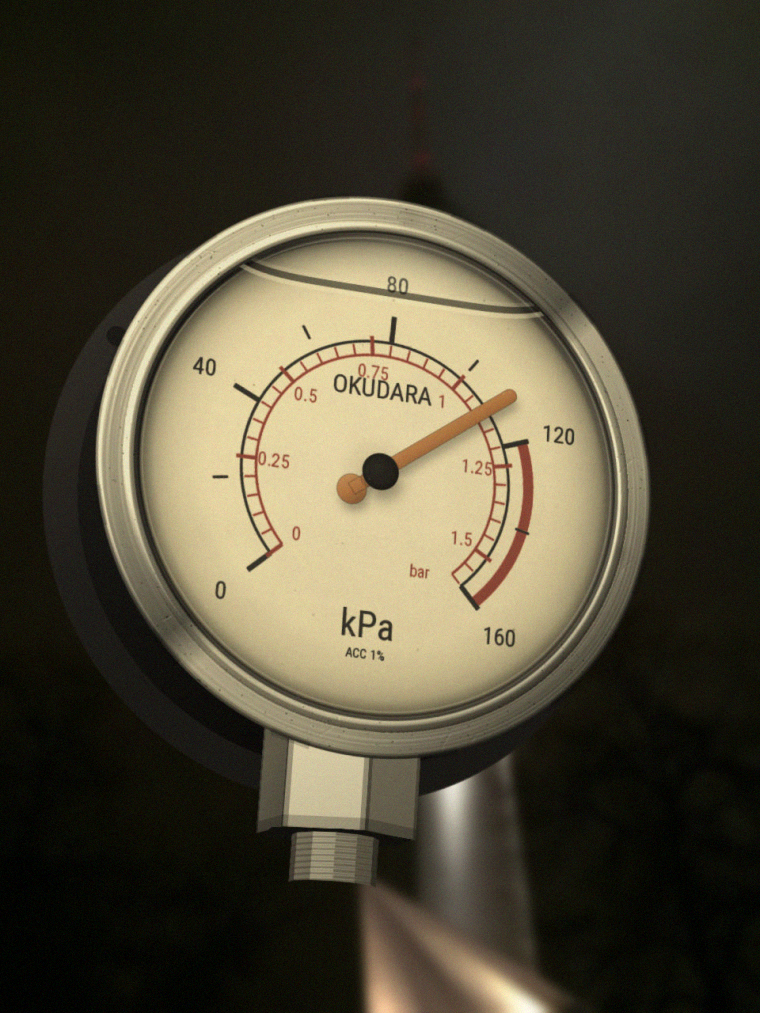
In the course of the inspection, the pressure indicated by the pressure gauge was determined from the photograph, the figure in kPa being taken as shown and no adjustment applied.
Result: 110 kPa
